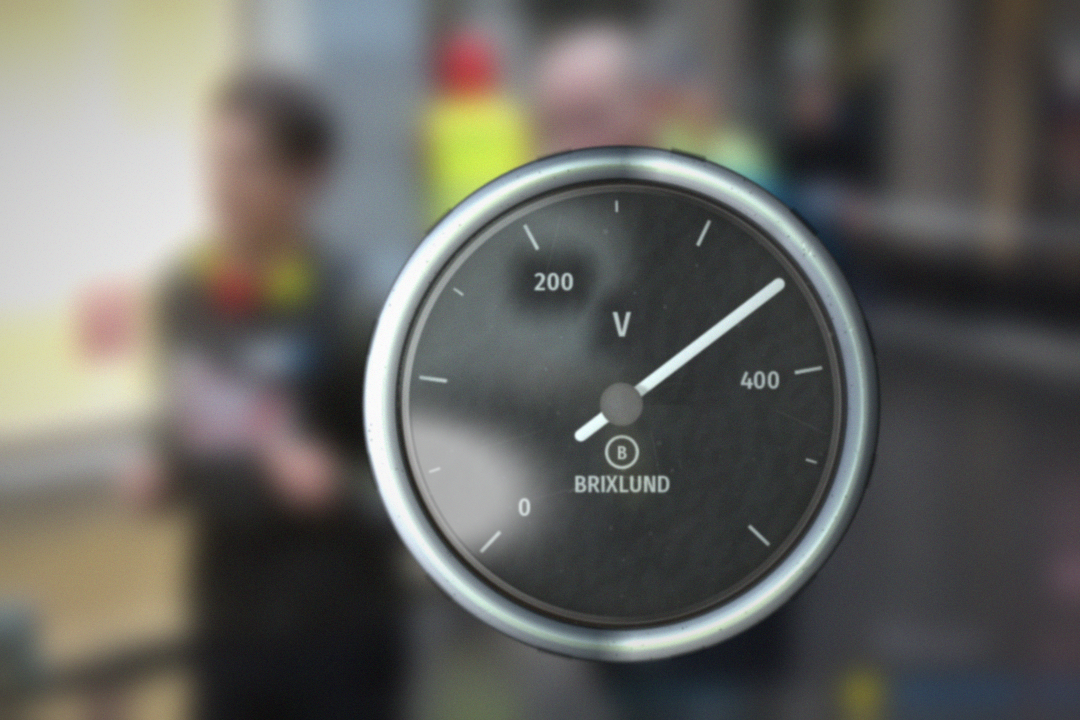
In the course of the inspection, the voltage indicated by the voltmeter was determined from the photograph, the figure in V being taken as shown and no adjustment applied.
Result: 350 V
